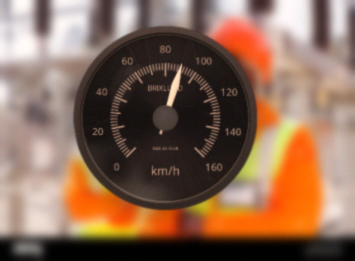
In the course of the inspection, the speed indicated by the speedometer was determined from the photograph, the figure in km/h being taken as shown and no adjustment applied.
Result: 90 km/h
